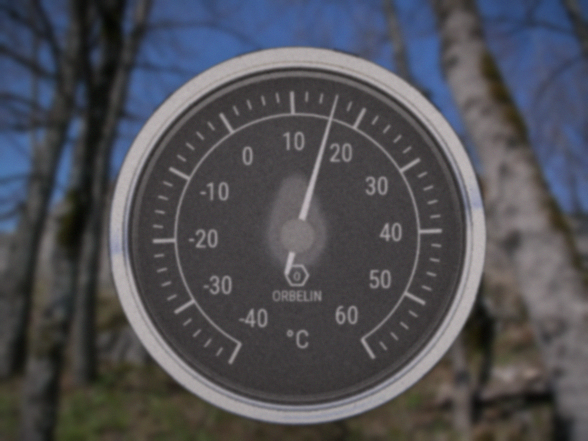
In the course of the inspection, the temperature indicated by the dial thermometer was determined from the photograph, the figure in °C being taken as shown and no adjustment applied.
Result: 16 °C
